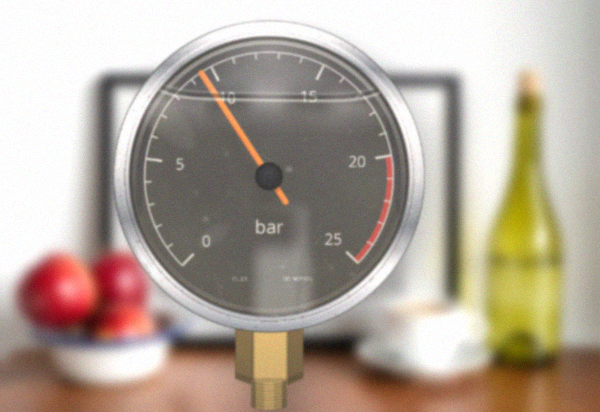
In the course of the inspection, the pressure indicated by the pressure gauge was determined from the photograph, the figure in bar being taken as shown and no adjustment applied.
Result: 9.5 bar
